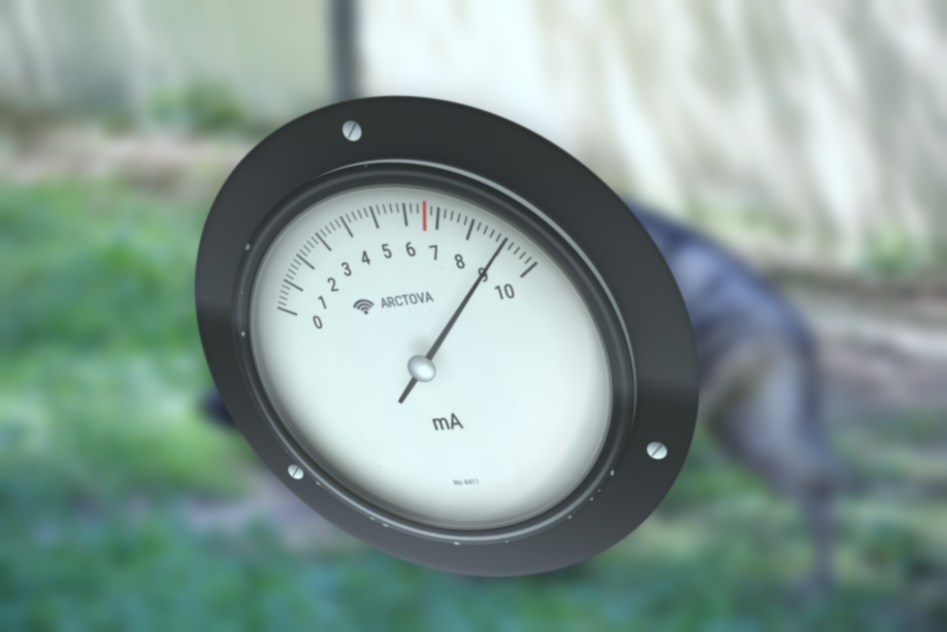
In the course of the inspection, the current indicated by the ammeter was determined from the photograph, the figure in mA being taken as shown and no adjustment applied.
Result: 9 mA
